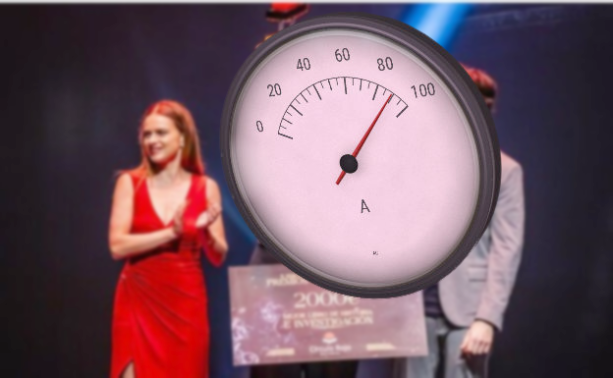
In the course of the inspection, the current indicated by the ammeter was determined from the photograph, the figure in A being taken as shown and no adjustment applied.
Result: 90 A
